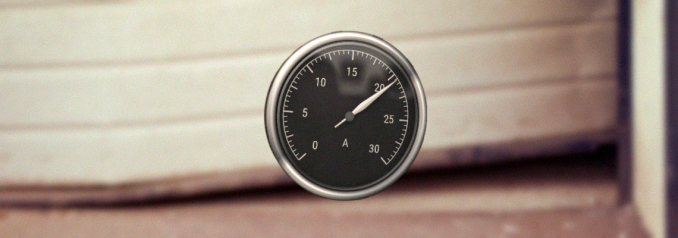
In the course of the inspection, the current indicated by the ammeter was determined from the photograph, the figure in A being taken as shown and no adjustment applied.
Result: 20.5 A
